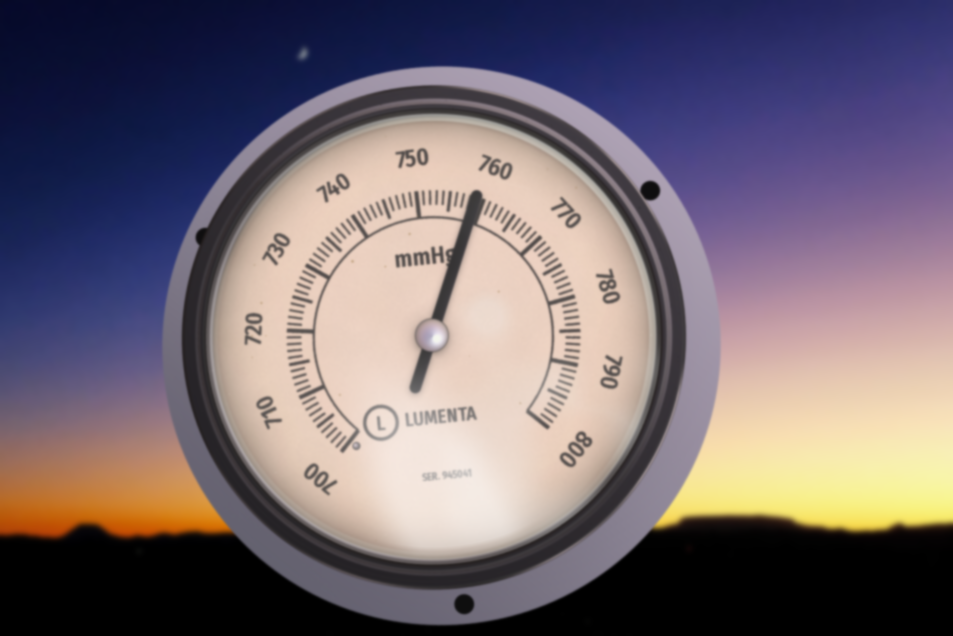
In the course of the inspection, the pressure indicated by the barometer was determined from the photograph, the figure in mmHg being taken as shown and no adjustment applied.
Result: 759 mmHg
